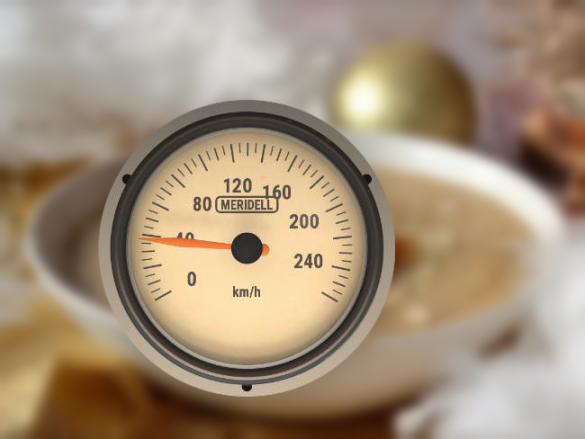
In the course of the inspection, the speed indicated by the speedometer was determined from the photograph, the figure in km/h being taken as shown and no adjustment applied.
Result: 37.5 km/h
